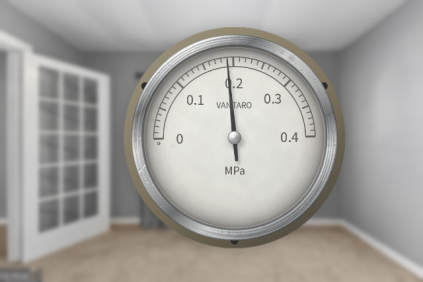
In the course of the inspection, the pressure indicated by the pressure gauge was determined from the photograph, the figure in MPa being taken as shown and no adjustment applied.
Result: 0.19 MPa
